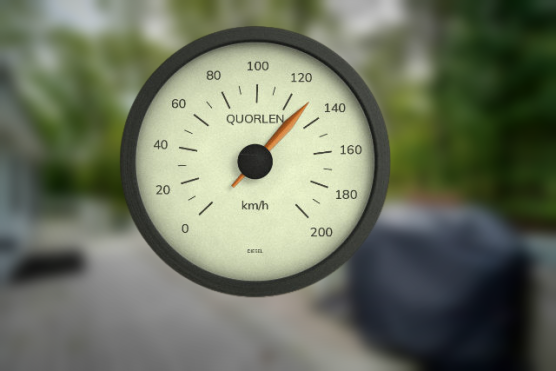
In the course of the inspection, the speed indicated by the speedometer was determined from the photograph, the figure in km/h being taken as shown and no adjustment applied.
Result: 130 km/h
